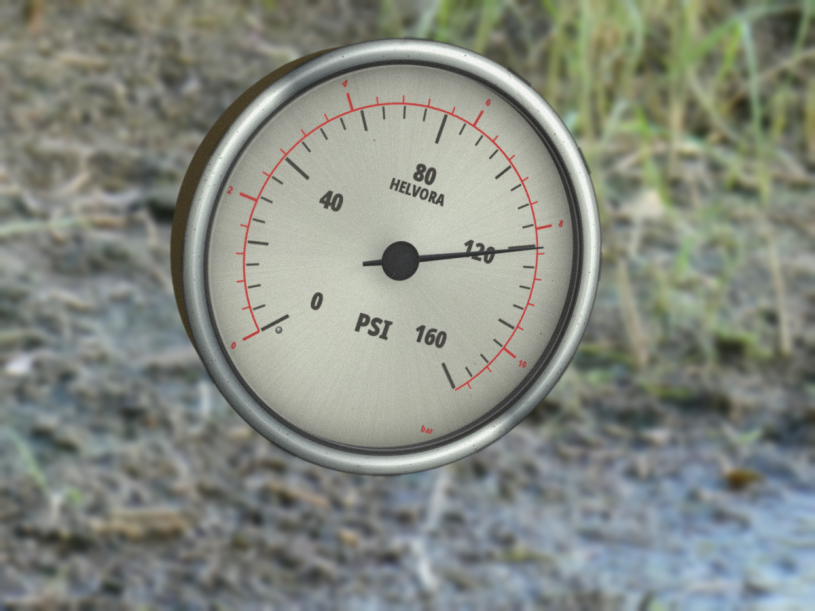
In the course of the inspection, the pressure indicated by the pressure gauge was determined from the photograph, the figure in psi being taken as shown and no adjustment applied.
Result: 120 psi
